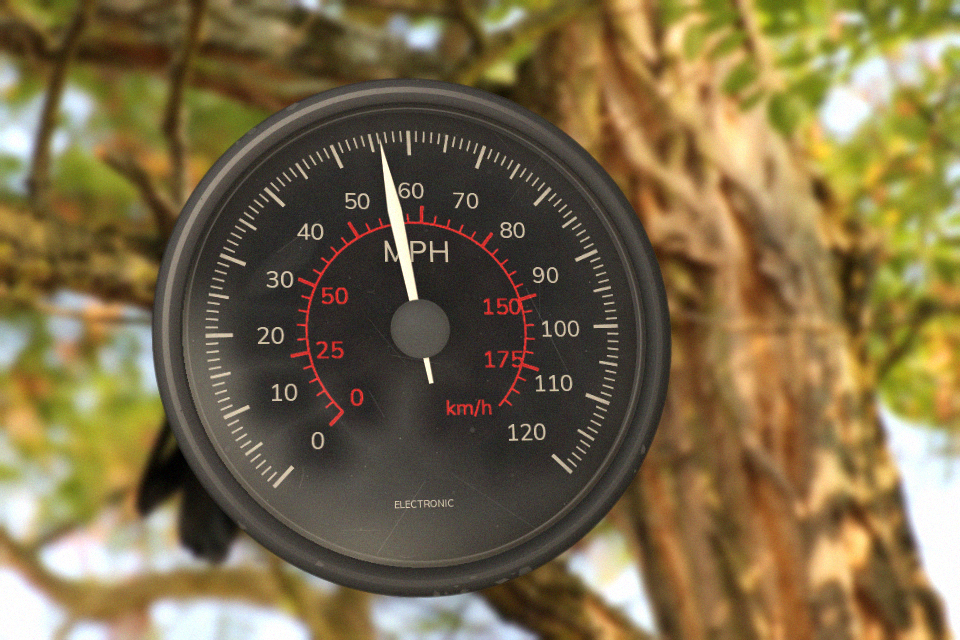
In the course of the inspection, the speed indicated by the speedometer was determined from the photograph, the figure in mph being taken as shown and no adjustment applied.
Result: 56 mph
